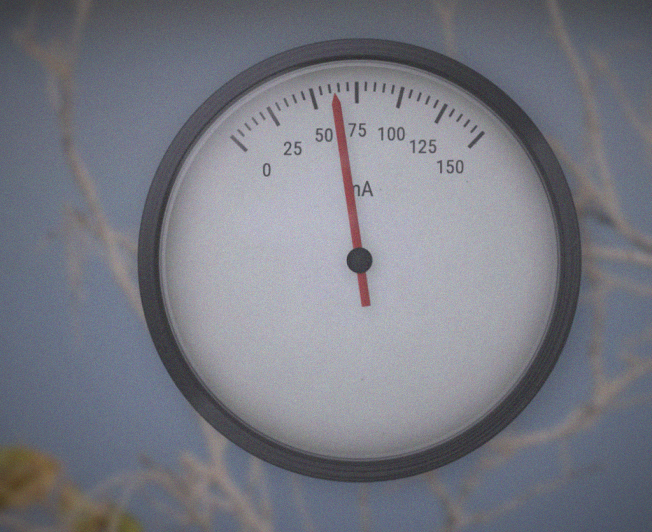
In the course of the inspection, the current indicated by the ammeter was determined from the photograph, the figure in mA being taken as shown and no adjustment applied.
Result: 62.5 mA
